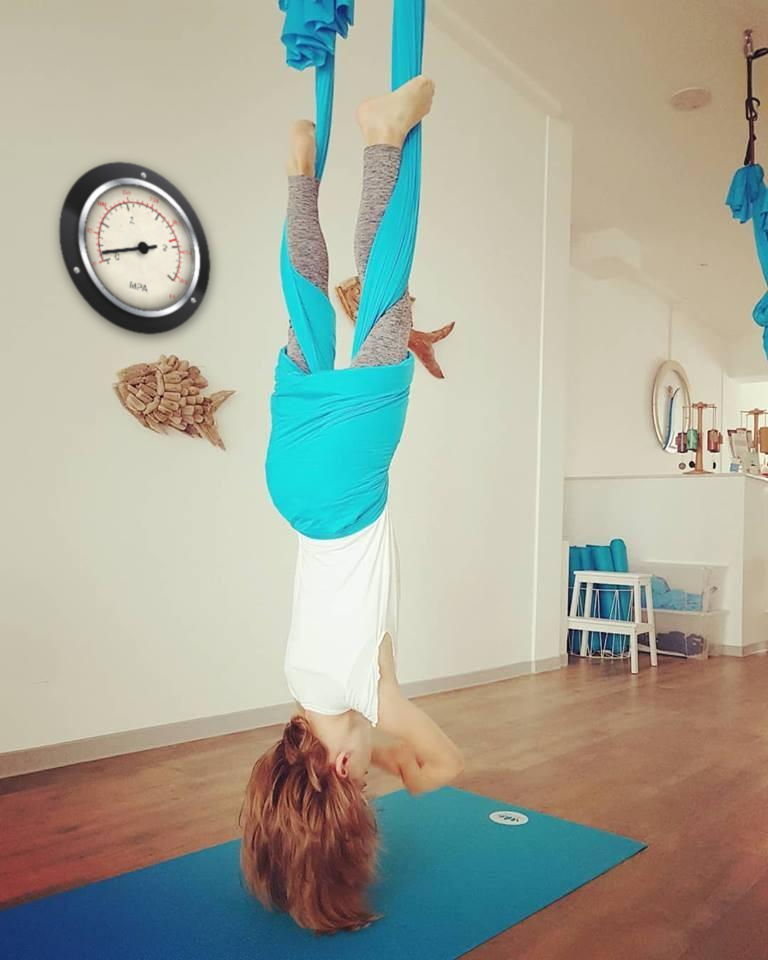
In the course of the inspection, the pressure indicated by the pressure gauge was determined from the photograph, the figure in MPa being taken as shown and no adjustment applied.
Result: 0.1 MPa
